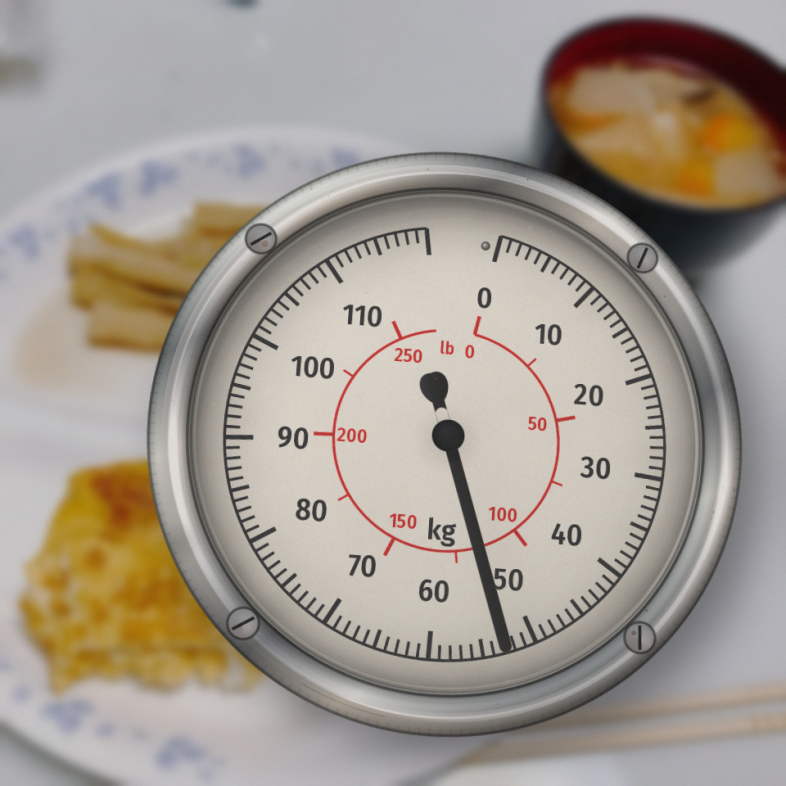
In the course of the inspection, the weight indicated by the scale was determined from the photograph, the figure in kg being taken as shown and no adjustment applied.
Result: 53 kg
